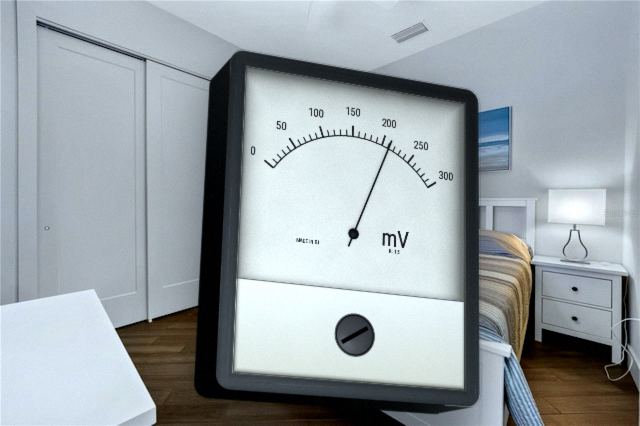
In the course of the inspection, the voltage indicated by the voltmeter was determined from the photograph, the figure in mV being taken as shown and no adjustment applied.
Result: 210 mV
